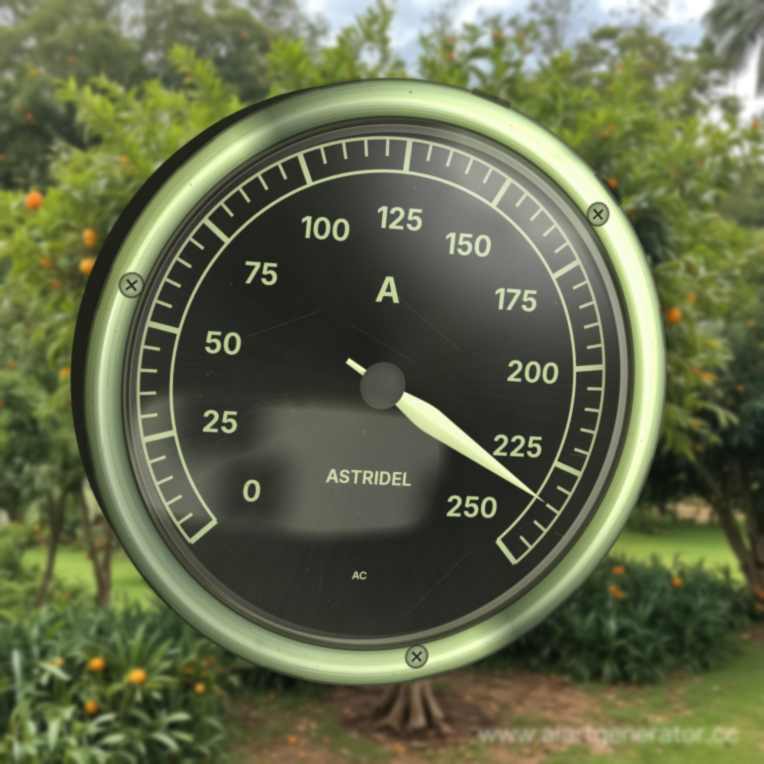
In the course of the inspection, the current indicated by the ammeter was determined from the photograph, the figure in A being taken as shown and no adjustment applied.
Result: 235 A
